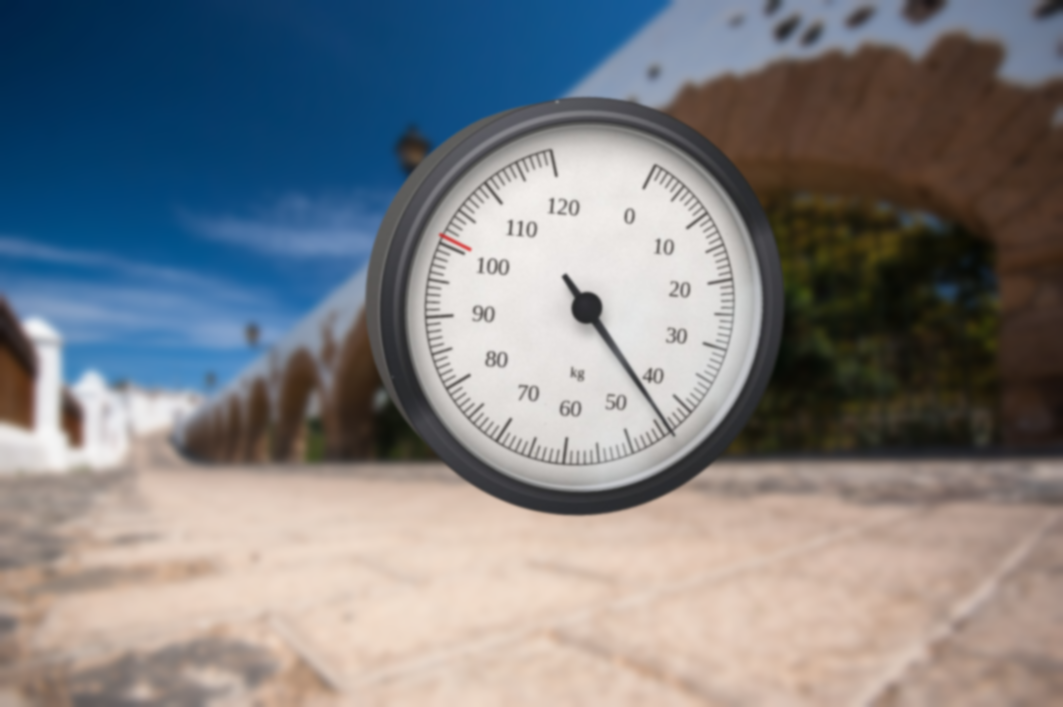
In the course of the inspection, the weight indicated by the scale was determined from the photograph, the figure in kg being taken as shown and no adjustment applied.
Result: 44 kg
